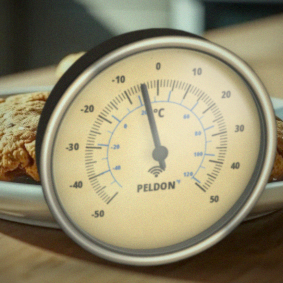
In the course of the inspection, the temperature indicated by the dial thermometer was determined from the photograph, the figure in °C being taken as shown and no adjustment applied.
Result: -5 °C
